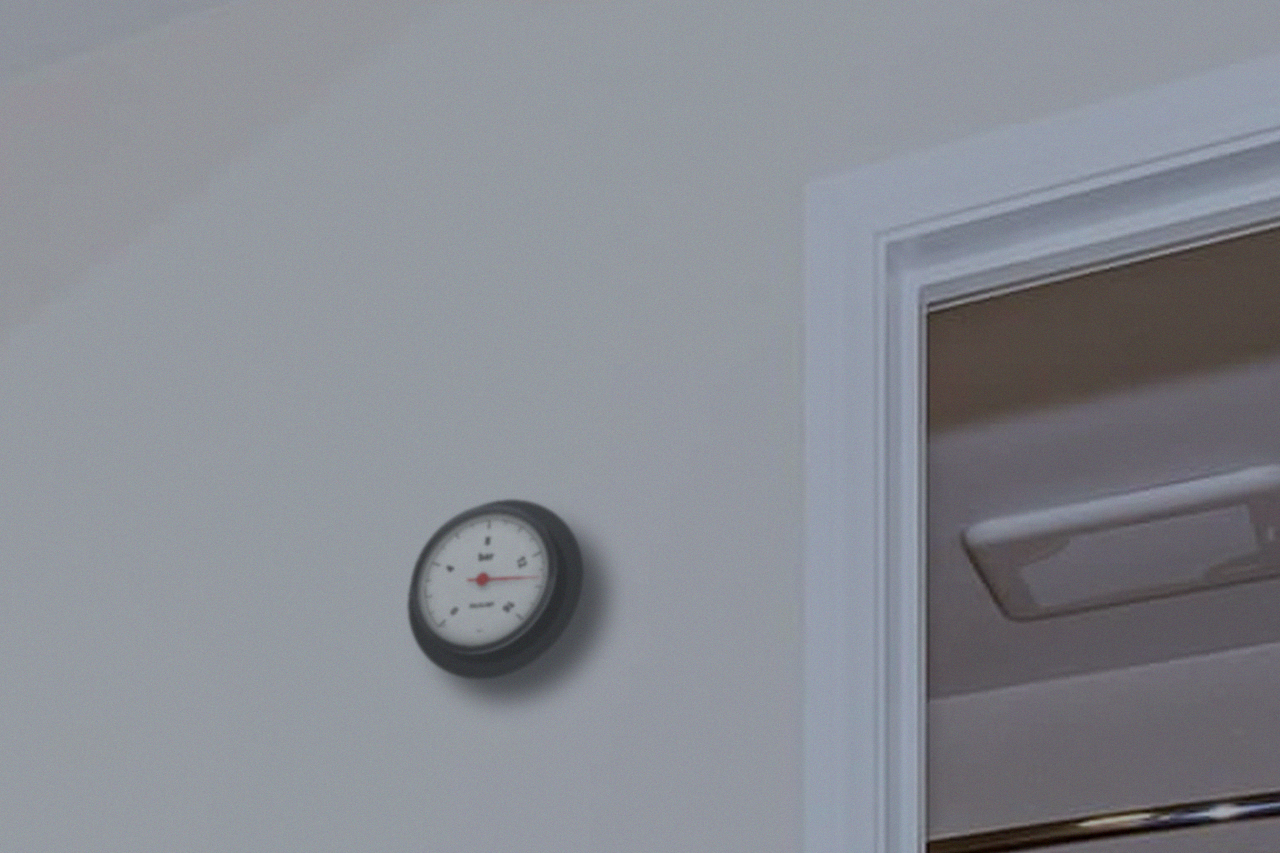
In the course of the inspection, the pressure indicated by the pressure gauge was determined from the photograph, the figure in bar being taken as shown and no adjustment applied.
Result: 13.5 bar
